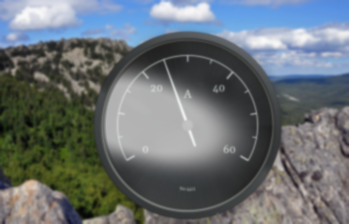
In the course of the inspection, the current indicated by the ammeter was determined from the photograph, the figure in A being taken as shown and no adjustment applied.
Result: 25 A
